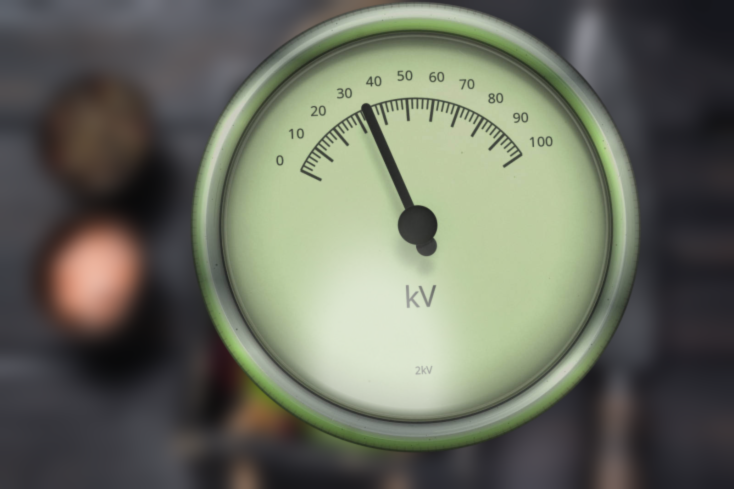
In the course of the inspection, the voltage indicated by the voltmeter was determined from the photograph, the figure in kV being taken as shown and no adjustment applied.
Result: 34 kV
